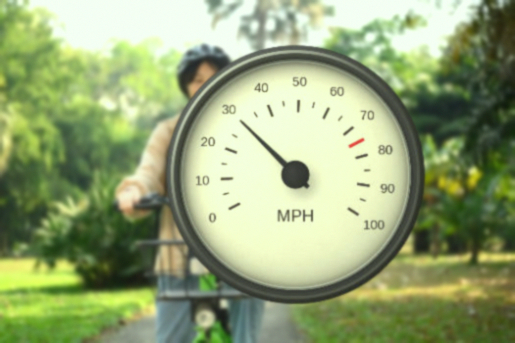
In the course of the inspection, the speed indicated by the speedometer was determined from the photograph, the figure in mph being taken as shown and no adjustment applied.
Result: 30 mph
